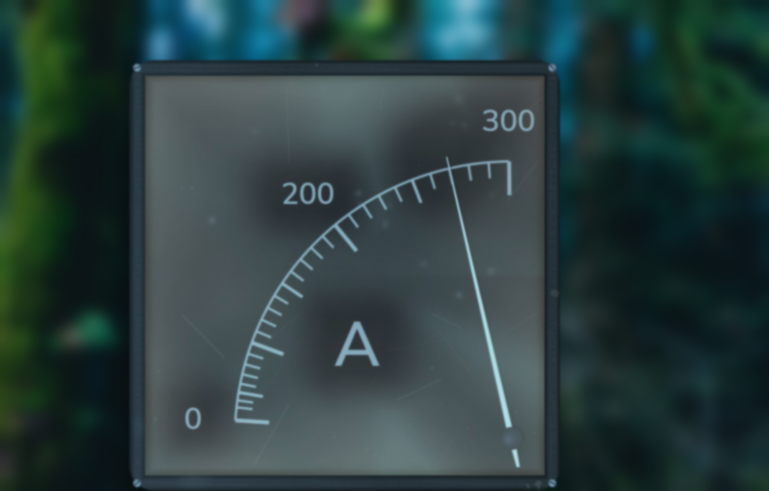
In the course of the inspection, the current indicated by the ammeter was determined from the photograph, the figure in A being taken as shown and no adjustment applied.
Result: 270 A
